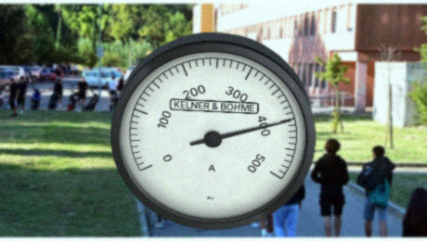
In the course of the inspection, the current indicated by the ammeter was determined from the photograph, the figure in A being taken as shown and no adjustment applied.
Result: 400 A
